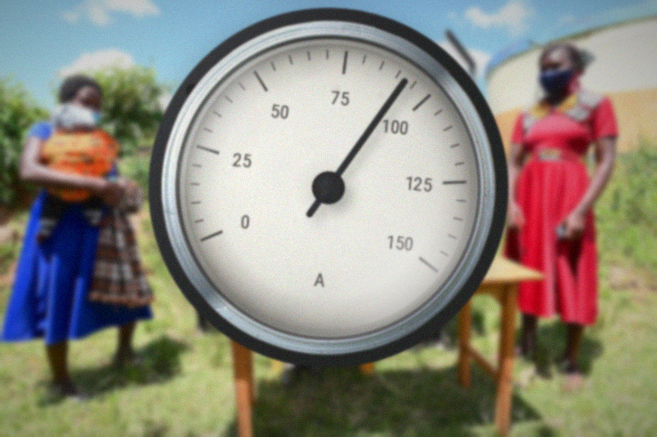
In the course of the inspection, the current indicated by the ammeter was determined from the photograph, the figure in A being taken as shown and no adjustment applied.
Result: 92.5 A
